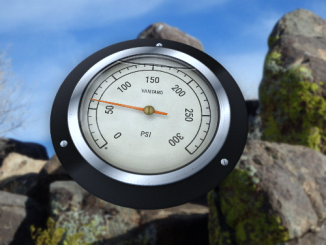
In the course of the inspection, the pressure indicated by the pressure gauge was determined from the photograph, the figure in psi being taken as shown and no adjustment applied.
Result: 60 psi
